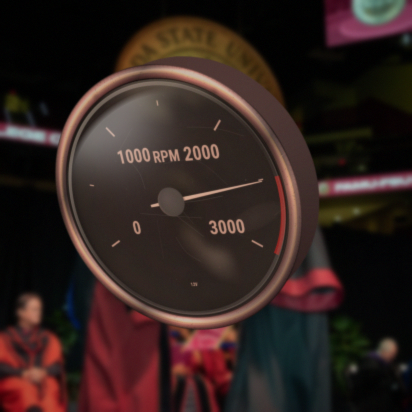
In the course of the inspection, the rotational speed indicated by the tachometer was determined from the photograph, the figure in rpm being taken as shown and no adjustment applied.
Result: 2500 rpm
